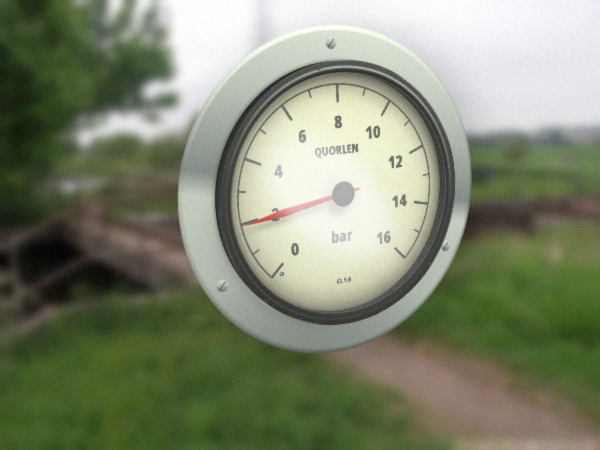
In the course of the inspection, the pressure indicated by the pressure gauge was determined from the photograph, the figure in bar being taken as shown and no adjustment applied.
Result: 2 bar
